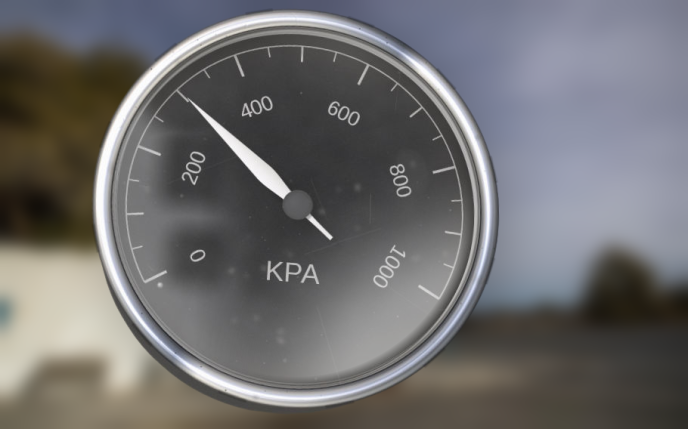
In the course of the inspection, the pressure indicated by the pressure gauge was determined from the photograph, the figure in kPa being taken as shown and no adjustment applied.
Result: 300 kPa
